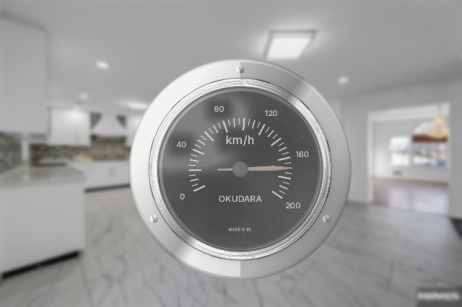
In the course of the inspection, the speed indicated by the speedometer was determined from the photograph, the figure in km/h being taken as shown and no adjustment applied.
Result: 170 km/h
